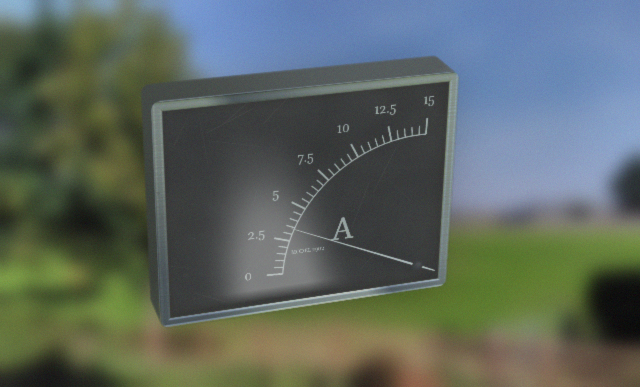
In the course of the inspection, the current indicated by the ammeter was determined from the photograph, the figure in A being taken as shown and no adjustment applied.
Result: 3.5 A
